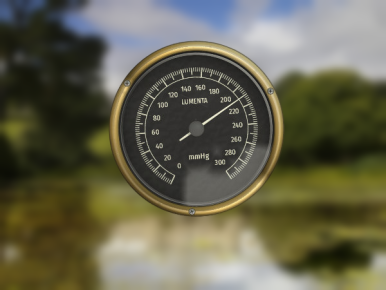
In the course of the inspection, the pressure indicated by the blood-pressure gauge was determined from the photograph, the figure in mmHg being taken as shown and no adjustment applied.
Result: 210 mmHg
